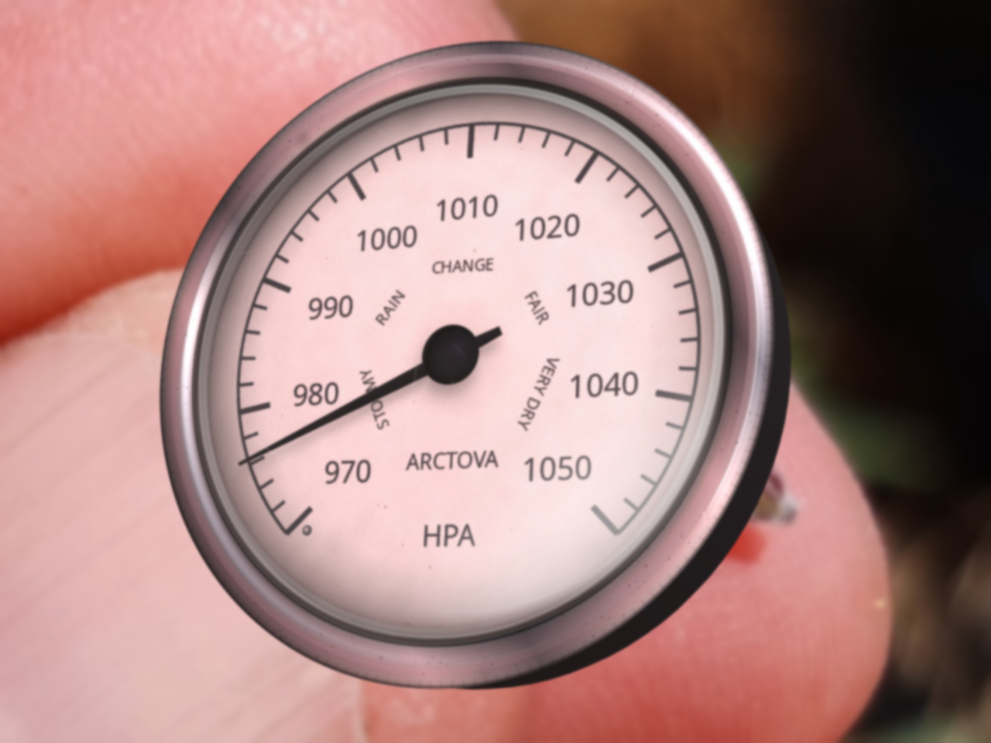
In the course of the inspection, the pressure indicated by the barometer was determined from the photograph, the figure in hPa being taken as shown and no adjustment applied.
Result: 976 hPa
